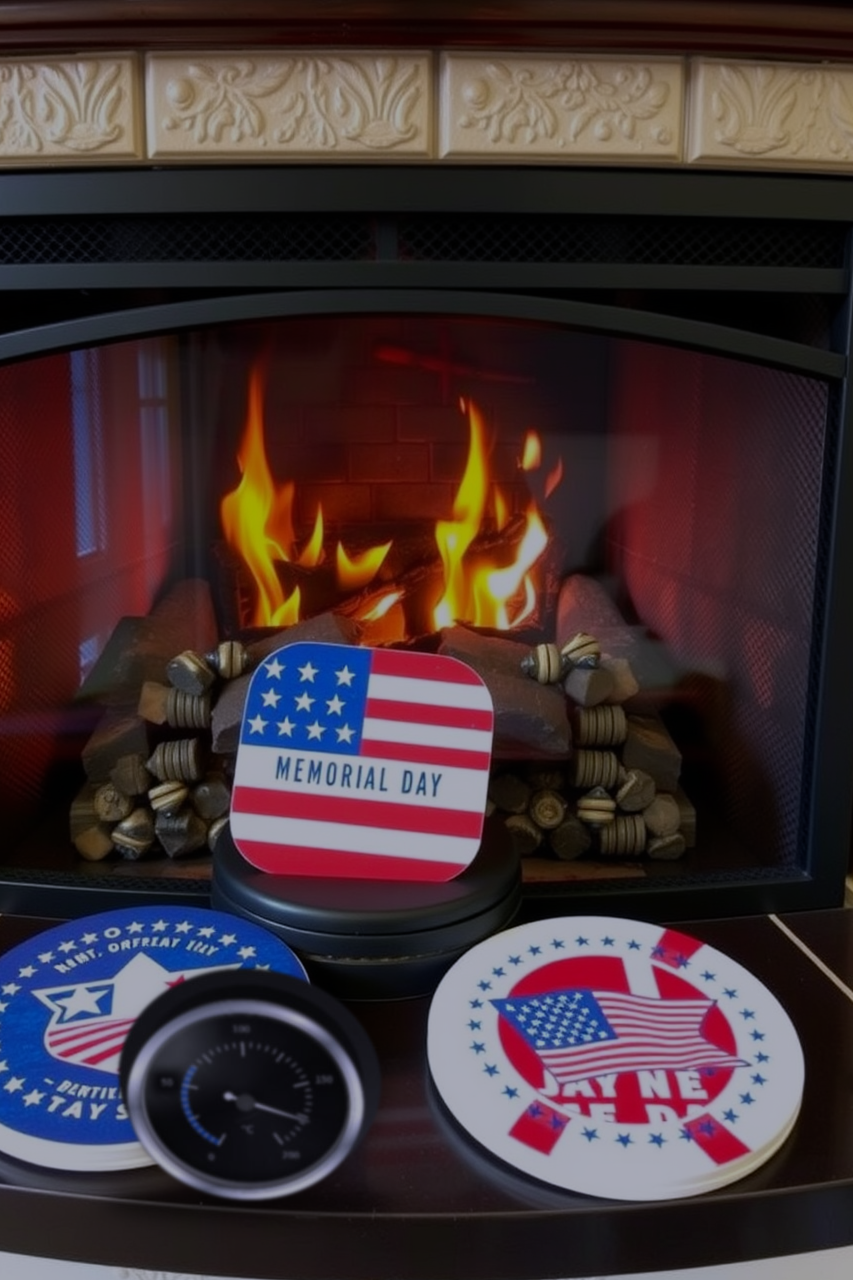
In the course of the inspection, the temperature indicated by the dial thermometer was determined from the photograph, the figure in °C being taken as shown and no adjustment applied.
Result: 175 °C
